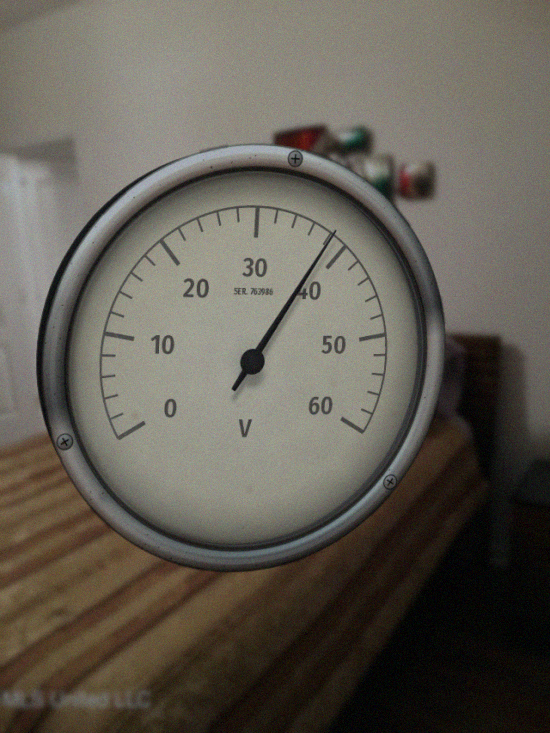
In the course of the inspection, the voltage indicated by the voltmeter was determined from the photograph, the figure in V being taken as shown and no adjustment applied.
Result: 38 V
